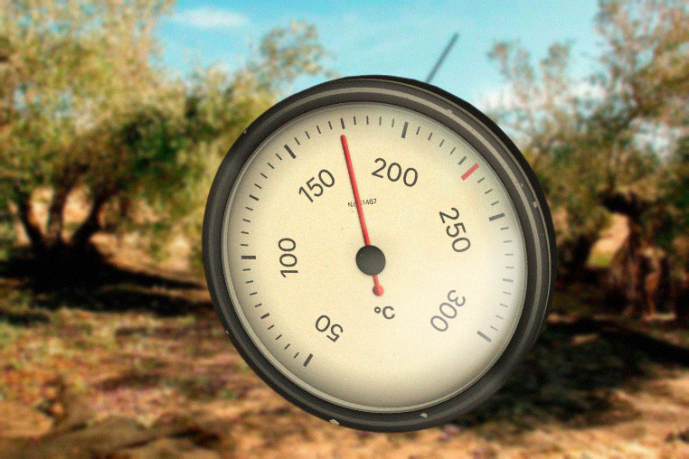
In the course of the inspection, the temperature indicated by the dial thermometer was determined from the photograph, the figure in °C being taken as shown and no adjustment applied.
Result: 175 °C
